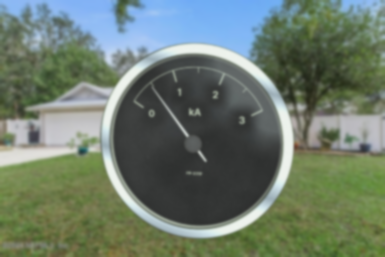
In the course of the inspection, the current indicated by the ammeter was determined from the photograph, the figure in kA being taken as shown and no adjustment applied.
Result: 0.5 kA
